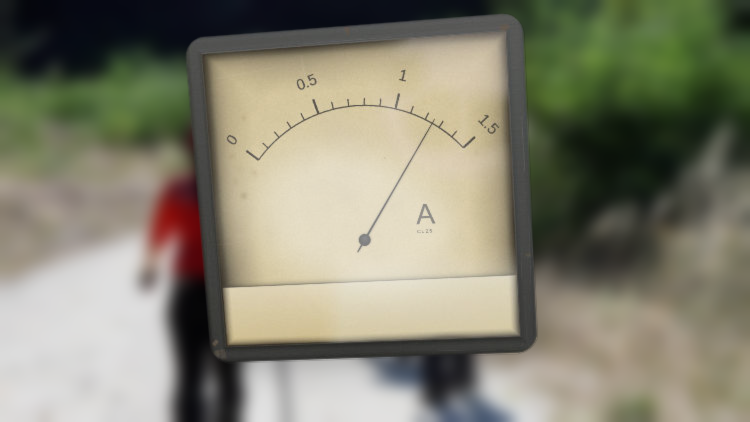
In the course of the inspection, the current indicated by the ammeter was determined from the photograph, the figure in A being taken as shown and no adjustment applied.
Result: 1.25 A
